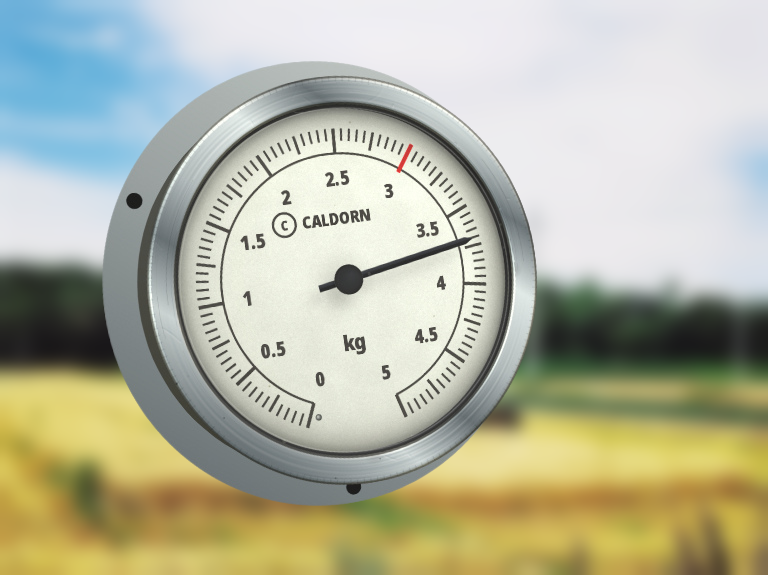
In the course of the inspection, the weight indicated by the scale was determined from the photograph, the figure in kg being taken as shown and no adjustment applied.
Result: 3.7 kg
